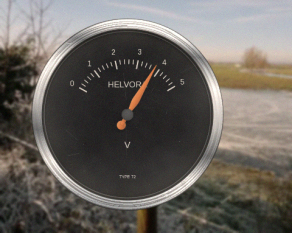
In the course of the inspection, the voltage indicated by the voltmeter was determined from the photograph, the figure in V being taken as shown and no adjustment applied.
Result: 3.8 V
